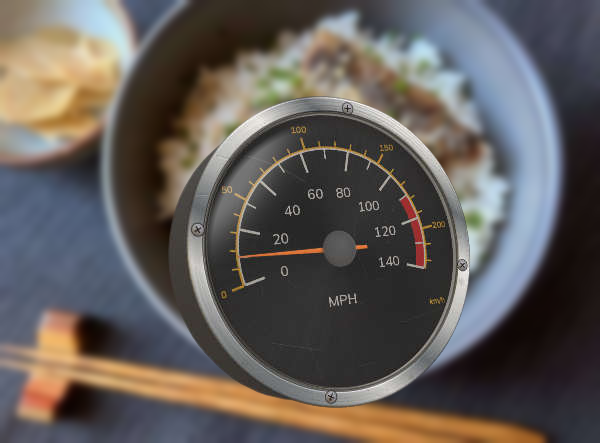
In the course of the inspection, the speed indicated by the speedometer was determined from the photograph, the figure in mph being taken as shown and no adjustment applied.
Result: 10 mph
